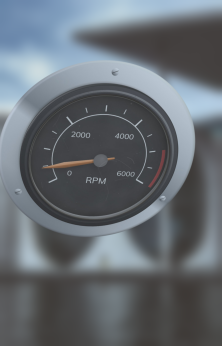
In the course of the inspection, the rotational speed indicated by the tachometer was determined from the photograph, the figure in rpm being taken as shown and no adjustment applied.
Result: 500 rpm
